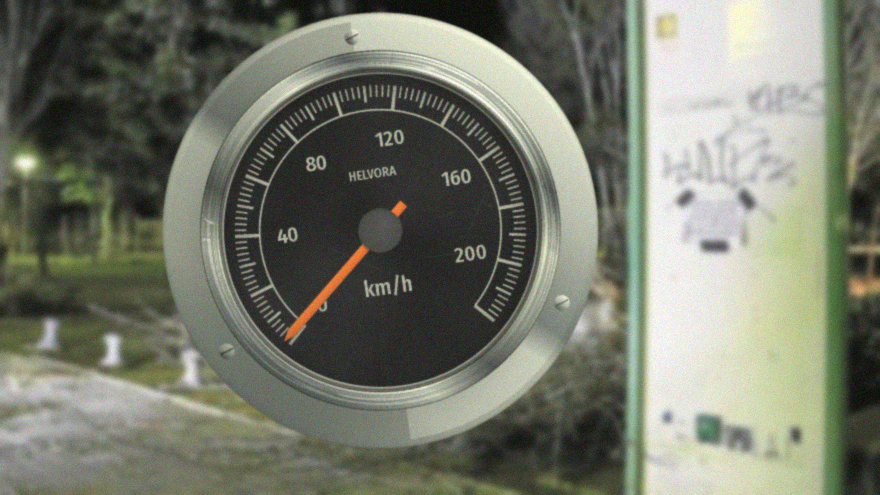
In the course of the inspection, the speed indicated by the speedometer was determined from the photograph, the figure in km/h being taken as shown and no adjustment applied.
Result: 2 km/h
